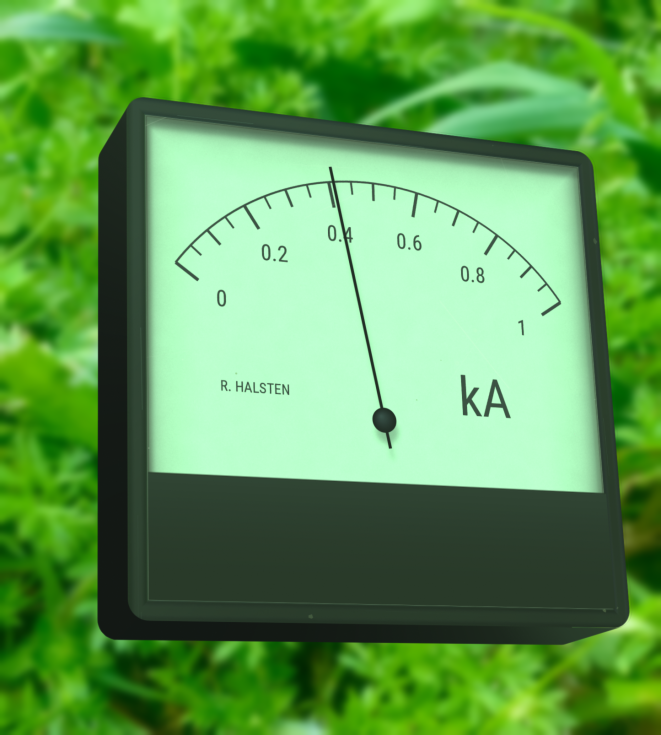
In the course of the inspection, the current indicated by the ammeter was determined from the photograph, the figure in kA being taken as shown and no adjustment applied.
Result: 0.4 kA
